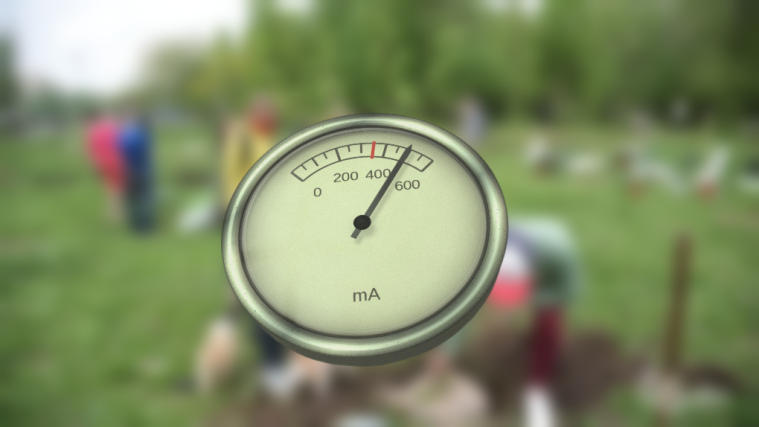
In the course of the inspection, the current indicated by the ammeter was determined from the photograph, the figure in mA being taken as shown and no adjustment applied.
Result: 500 mA
